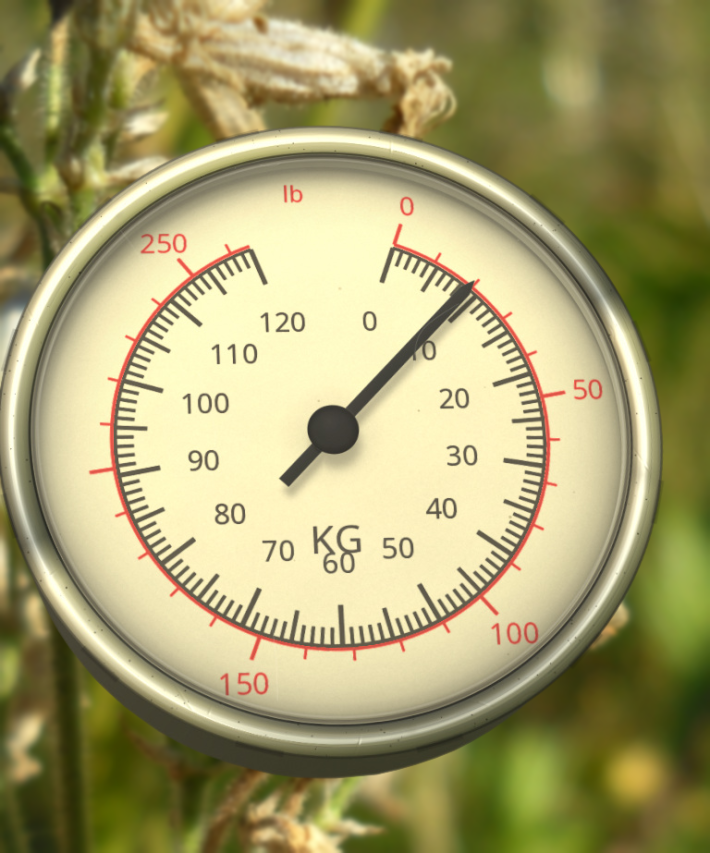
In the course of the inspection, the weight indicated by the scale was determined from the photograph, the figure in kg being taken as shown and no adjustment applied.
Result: 9 kg
